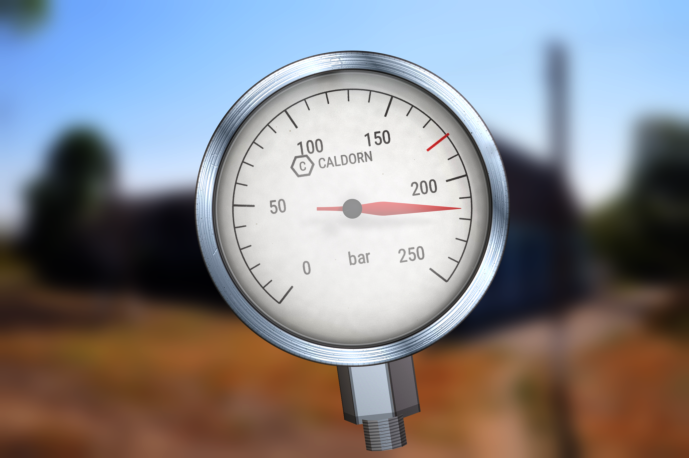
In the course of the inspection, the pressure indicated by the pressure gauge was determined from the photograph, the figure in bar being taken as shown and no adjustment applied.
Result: 215 bar
